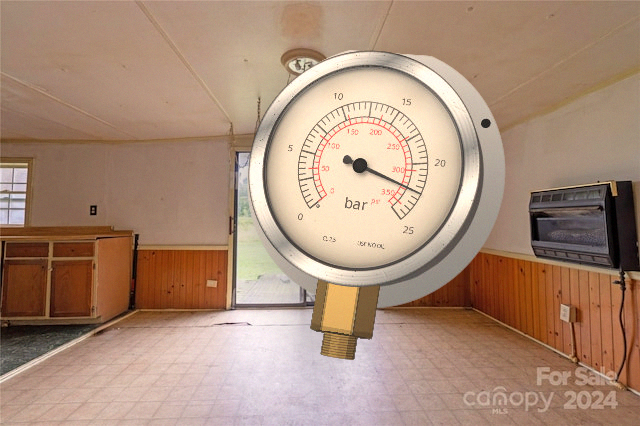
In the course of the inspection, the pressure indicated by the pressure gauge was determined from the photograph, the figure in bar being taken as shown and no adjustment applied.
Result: 22.5 bar
